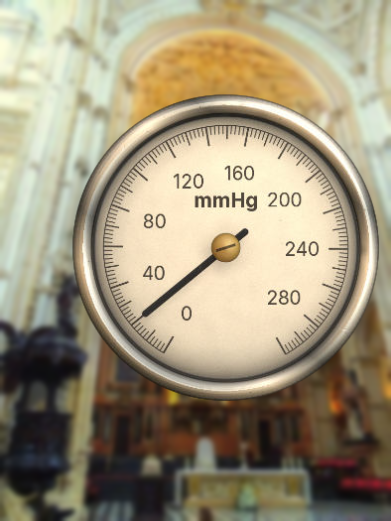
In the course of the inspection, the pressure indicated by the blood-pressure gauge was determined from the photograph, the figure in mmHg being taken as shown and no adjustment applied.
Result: 20 mmHg
